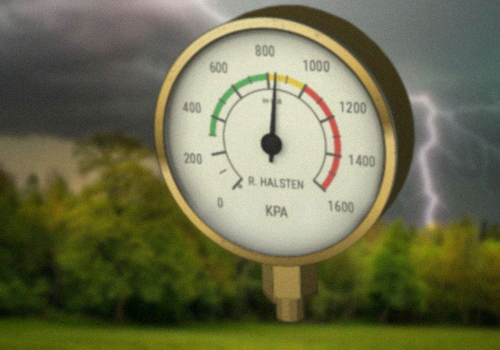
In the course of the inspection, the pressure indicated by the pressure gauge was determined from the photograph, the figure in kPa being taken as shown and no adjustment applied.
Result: 850 kPa
